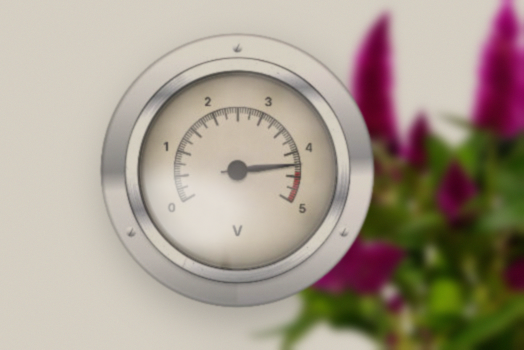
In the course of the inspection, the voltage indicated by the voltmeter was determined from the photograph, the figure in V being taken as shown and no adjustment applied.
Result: 4.25 V
